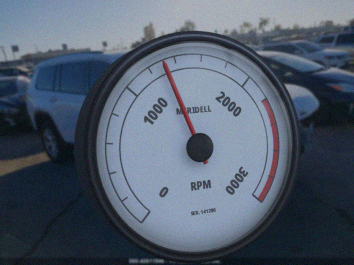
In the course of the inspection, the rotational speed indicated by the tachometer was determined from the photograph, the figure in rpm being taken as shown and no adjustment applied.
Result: 1300 rpm
